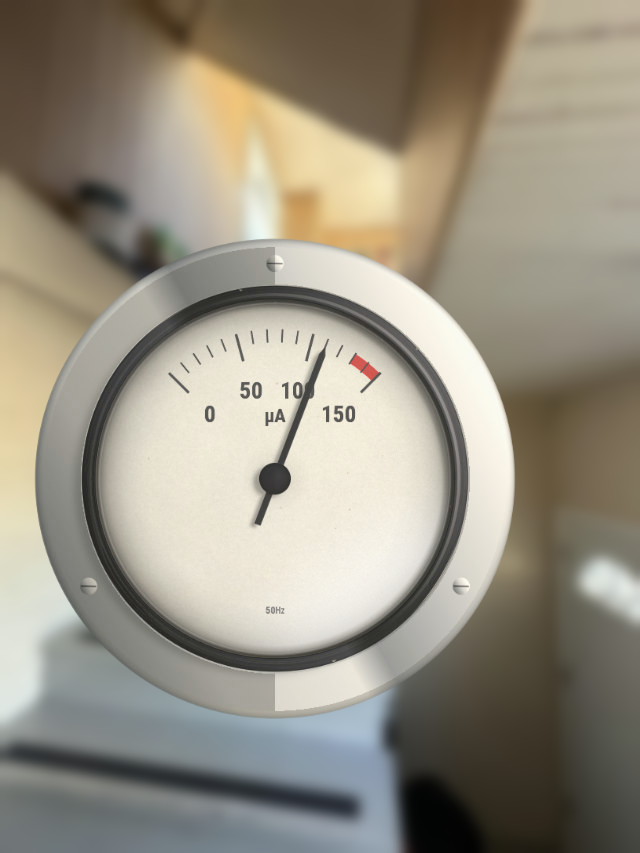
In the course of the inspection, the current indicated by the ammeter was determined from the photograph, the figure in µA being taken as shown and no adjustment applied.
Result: 110 µA
